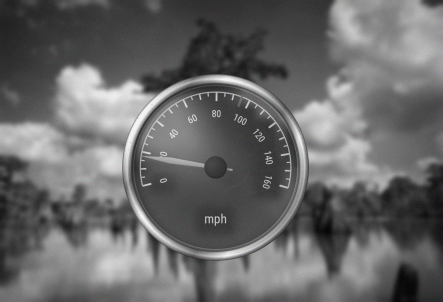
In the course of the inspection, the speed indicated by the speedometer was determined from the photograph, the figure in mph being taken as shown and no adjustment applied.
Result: 17.5 mph
